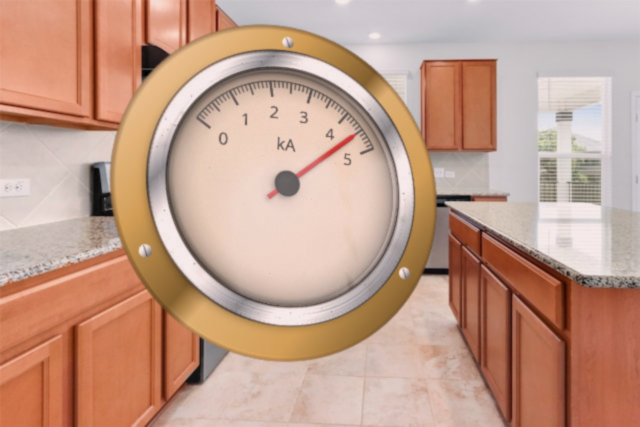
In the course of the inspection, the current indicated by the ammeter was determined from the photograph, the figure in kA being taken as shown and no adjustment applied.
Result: 4.5 kA
